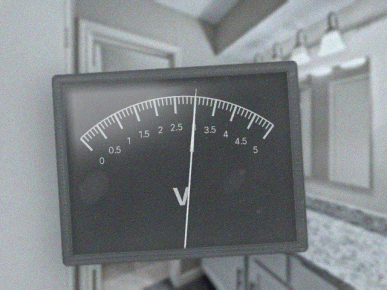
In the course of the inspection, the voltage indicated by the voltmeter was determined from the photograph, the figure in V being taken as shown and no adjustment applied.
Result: 3 V
